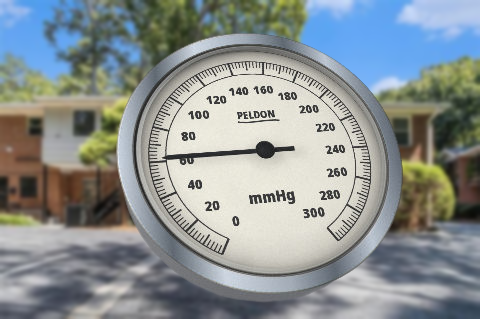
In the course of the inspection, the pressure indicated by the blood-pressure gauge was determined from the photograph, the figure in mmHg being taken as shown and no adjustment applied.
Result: 60 mmHg
